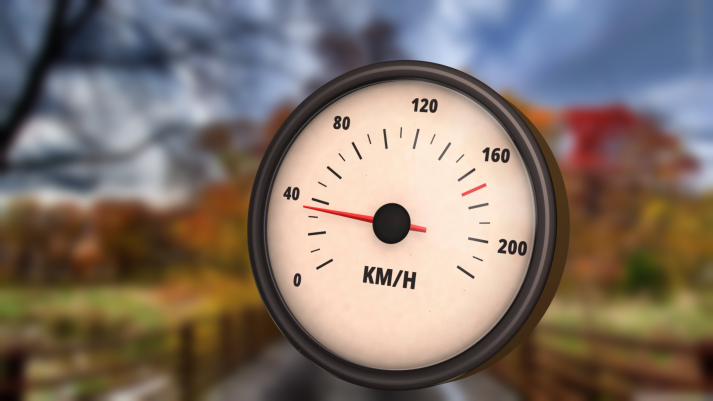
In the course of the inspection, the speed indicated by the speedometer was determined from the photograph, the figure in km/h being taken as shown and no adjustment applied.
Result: 35 km/h
